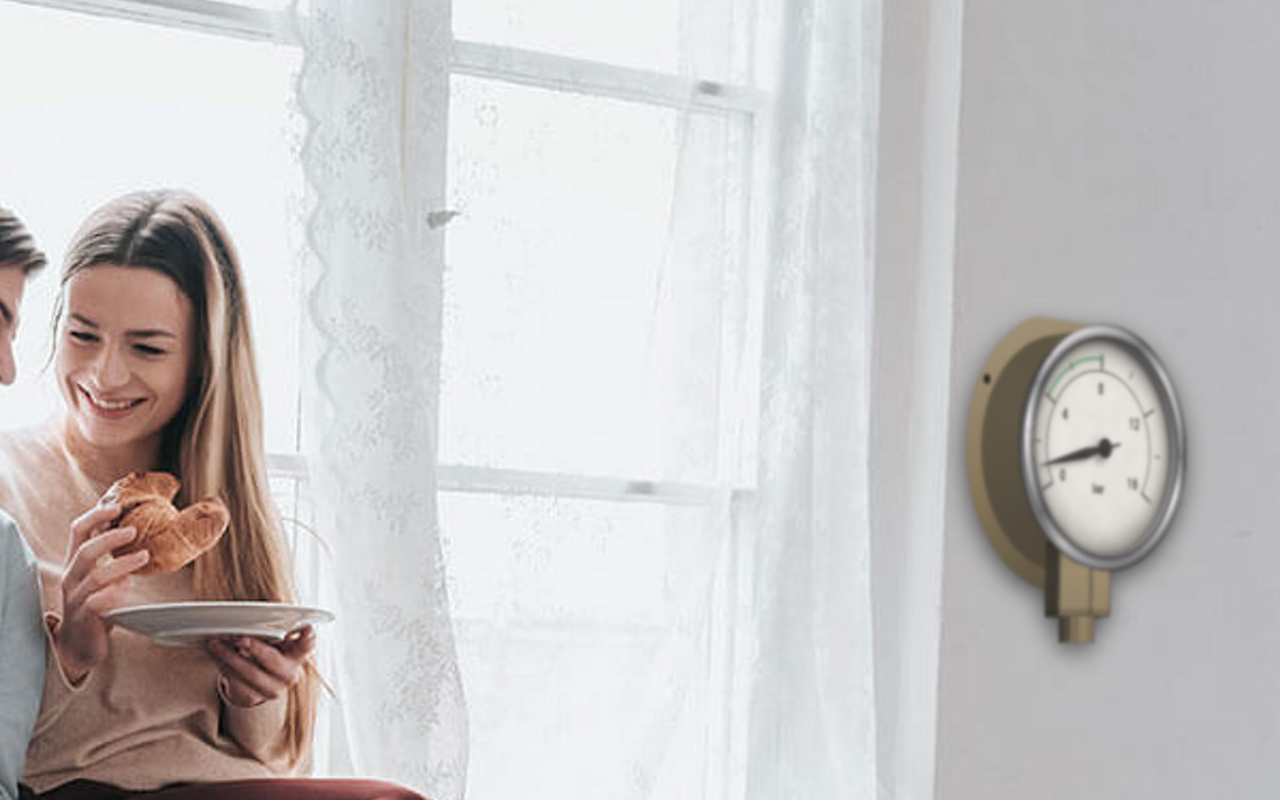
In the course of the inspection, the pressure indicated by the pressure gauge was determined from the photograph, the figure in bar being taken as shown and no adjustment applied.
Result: 1 bar
